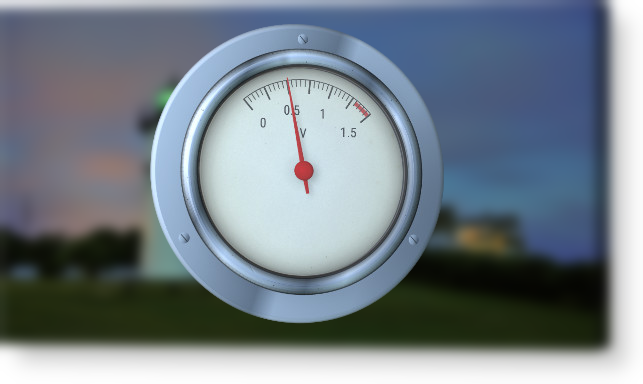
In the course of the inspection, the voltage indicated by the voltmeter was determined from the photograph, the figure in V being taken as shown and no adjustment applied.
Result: 0.5 V
